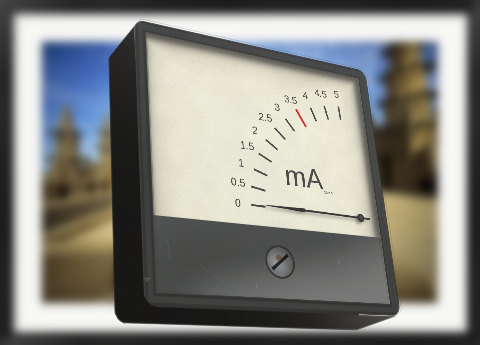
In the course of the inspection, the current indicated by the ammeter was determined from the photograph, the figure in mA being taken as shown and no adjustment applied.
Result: 0 mA
